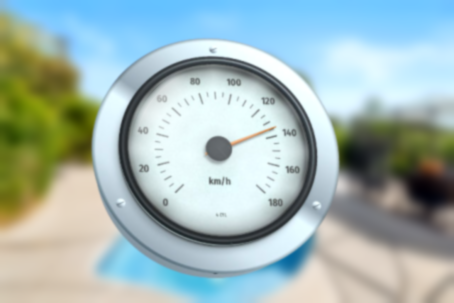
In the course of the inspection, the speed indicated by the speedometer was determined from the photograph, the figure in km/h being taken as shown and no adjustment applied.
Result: 135 km/h
